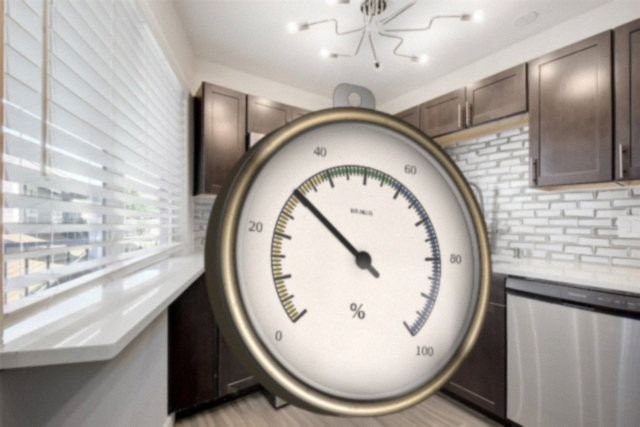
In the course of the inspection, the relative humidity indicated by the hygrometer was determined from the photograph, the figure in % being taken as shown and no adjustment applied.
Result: 30 %
